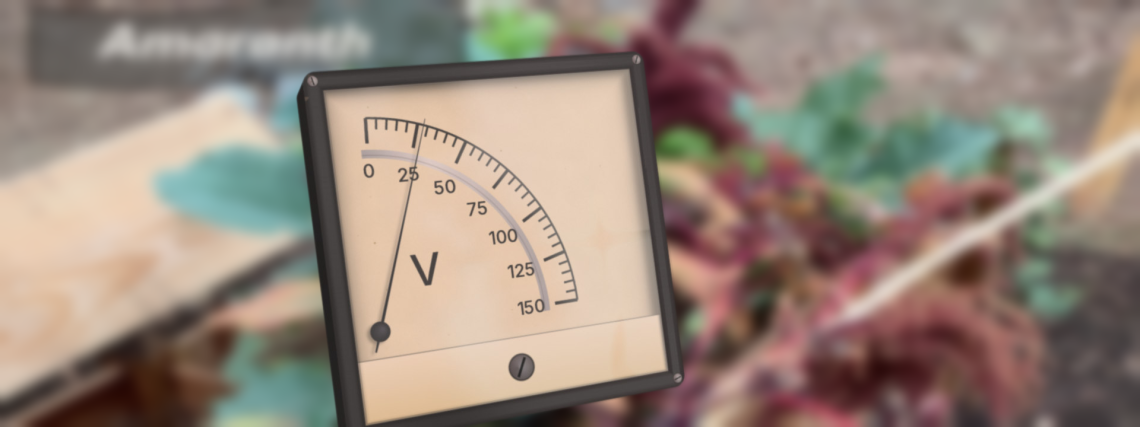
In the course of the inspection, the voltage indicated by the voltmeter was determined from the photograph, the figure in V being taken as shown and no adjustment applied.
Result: 27.5 V
